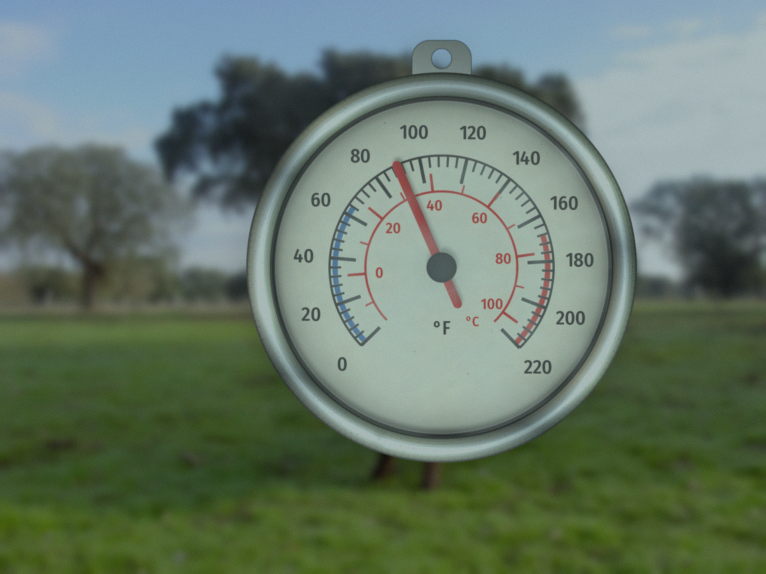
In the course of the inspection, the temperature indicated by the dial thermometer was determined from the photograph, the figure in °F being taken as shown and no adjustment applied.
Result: 90 °F
